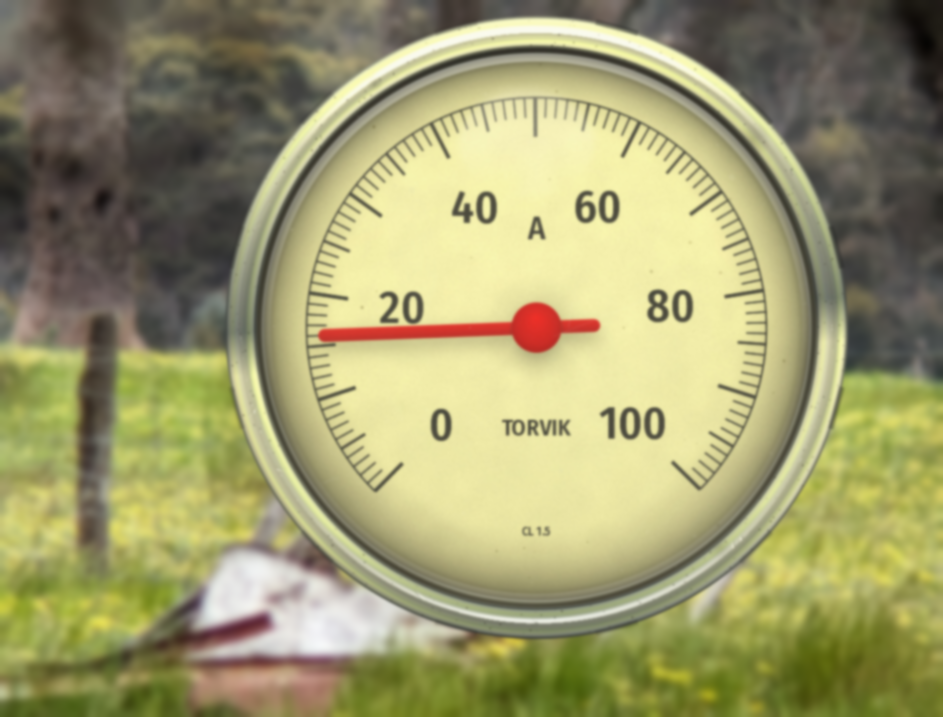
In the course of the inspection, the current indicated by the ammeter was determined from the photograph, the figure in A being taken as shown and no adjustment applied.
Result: 16 A
